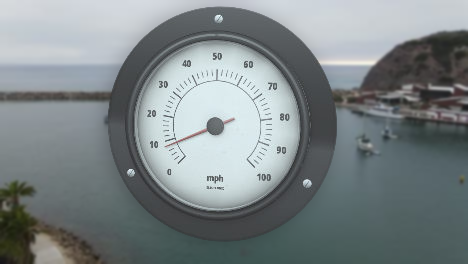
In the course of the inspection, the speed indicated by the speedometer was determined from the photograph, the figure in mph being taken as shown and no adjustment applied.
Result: 8 mph
